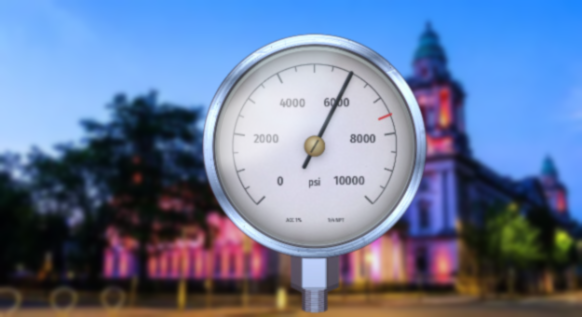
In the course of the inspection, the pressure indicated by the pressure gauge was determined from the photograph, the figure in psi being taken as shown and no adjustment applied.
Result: 6000 psi
